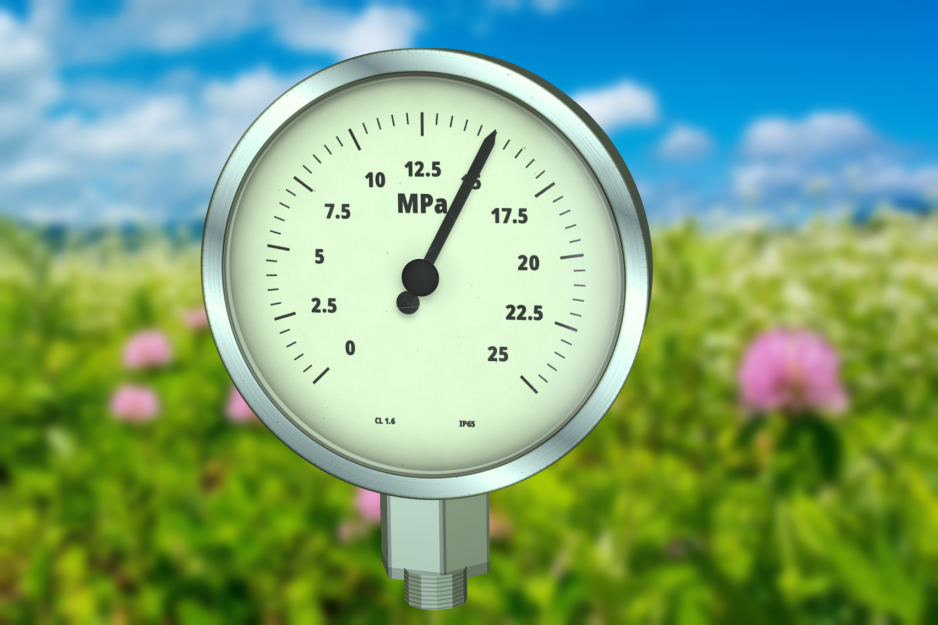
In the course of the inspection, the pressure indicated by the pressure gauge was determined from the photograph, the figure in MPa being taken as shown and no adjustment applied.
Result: 15 MPa
